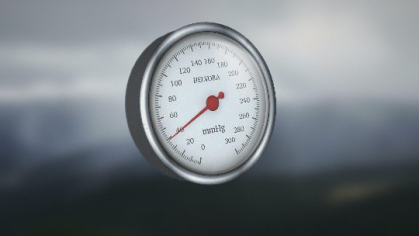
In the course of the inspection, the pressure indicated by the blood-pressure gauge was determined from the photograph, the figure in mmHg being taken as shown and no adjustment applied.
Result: 40 mmHg
